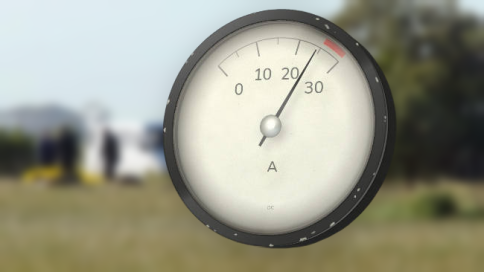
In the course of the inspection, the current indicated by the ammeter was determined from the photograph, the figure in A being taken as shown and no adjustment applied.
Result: 25 A
